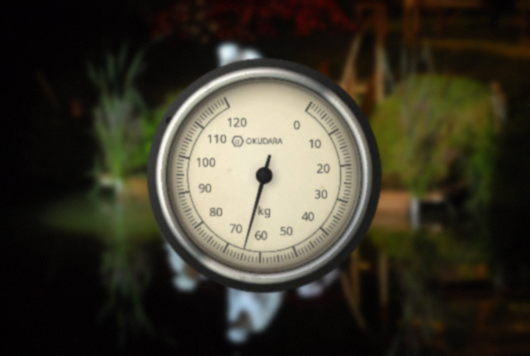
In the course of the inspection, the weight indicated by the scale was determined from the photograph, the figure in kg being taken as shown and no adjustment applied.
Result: 65 kg
